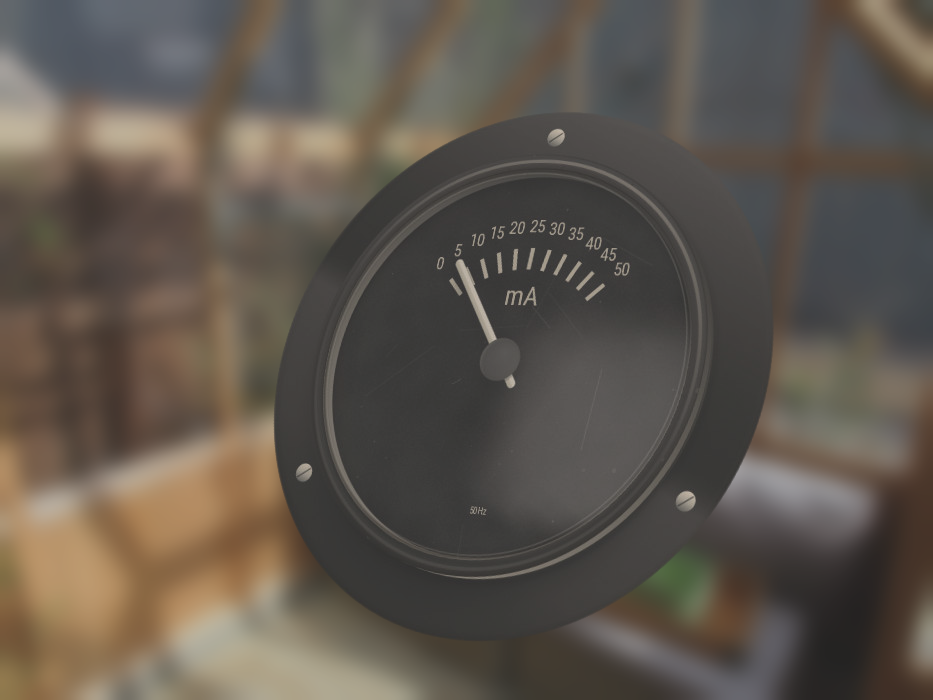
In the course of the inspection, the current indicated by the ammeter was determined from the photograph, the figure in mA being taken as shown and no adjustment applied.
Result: 5 mA
